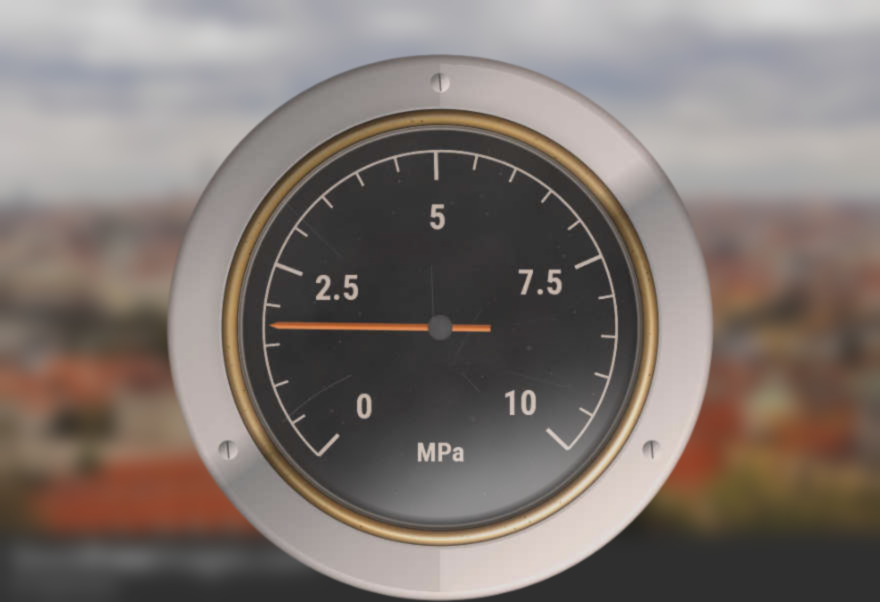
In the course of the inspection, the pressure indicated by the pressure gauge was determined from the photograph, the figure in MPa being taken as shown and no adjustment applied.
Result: 1.75 MPa
